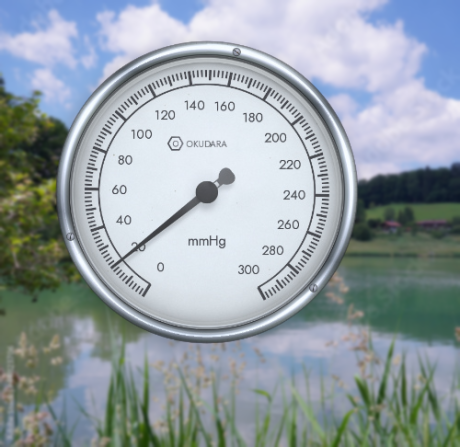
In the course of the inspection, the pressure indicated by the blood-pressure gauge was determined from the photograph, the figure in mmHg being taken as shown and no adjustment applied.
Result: 20 mmHg
